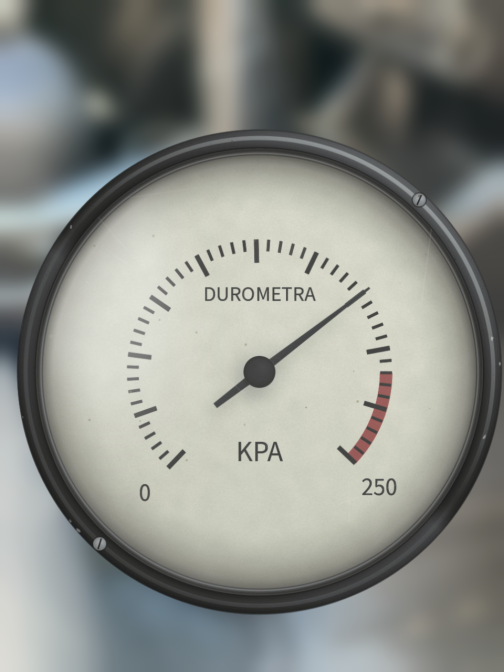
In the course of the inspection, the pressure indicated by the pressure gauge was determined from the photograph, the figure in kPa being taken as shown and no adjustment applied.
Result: 175 kPa
